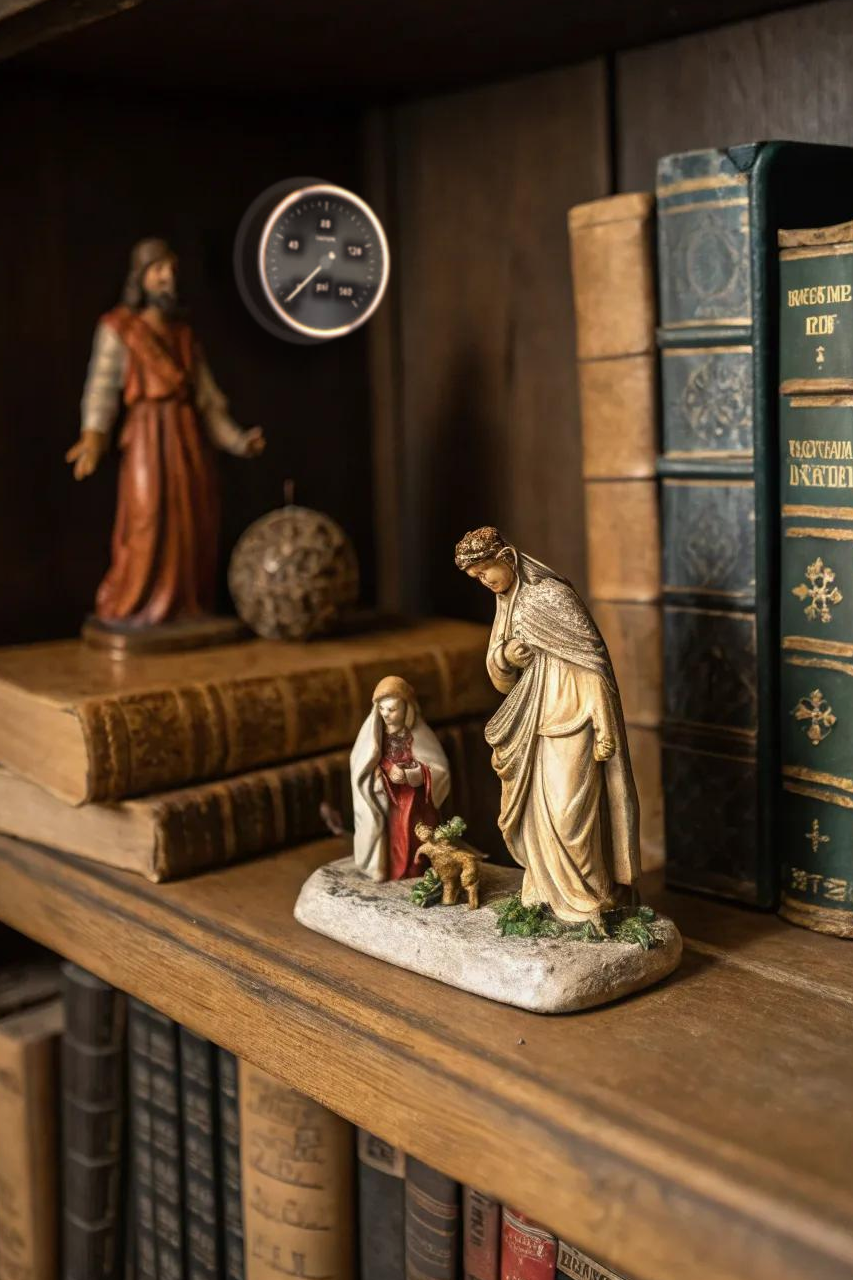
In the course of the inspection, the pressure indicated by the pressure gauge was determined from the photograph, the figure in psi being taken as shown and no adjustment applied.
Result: 0 psi
